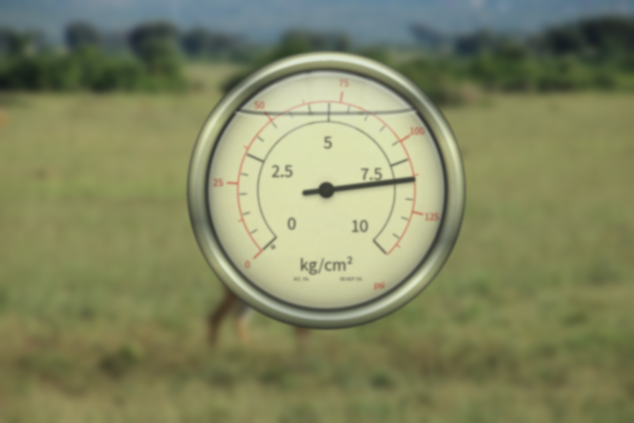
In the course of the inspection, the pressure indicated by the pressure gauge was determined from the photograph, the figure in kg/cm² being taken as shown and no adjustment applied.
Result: 8 kg/cm²
